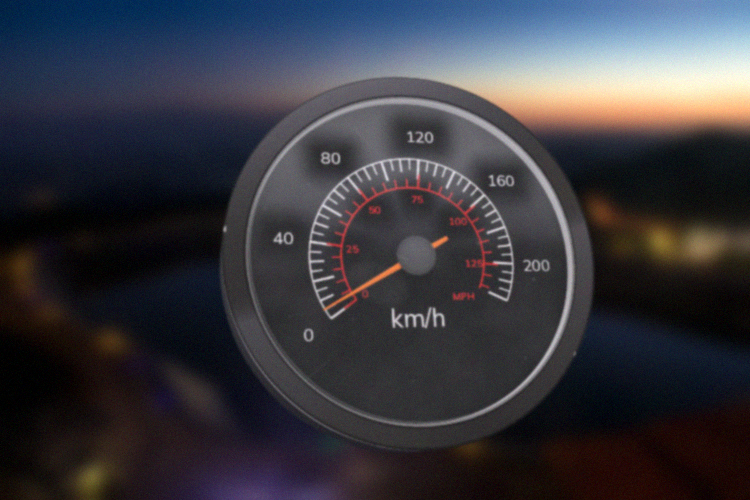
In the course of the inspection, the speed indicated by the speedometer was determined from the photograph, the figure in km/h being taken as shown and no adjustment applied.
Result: 5 km/h
